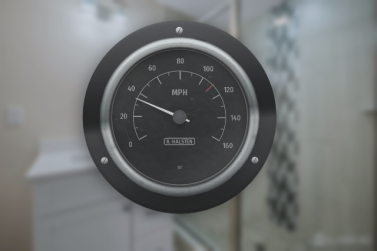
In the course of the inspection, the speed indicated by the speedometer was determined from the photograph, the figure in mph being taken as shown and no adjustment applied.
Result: 35 mph
